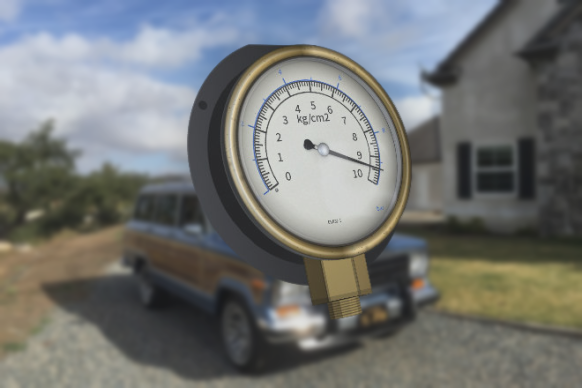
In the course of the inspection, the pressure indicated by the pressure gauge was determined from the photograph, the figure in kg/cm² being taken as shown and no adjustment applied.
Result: 9.5 kg/cm²
